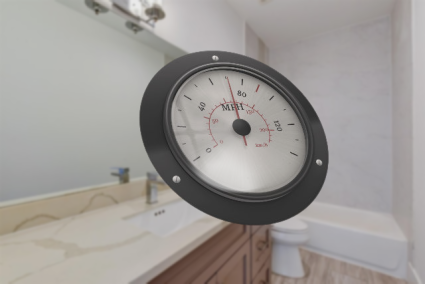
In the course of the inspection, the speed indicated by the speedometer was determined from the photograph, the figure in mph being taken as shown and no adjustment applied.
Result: 70 mph
